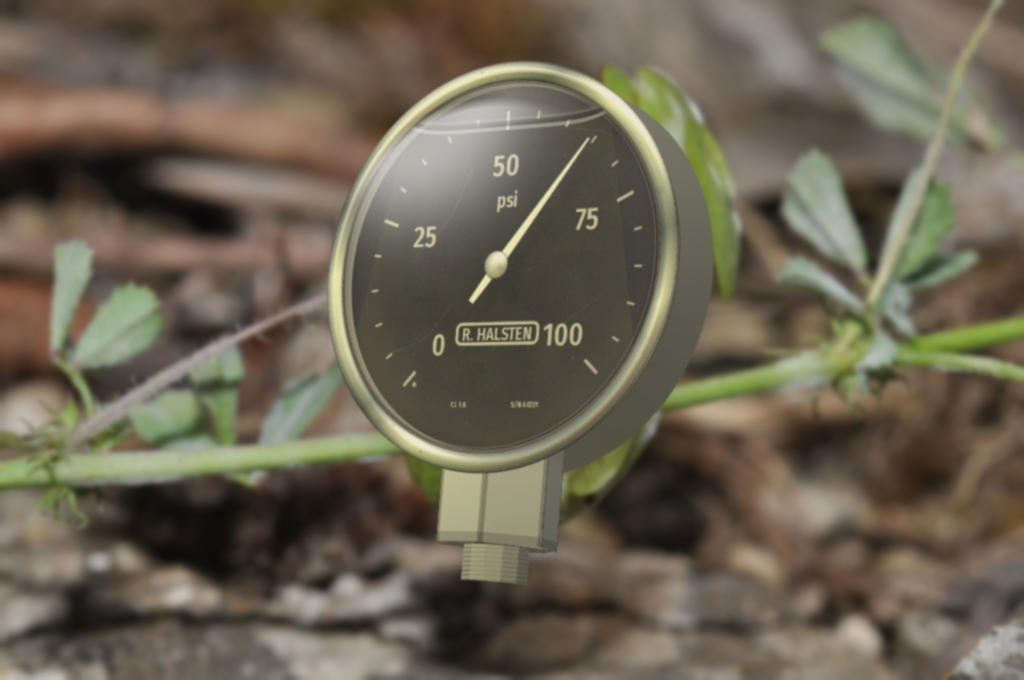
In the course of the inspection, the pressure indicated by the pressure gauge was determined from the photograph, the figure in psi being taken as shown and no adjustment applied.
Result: 65 psi
